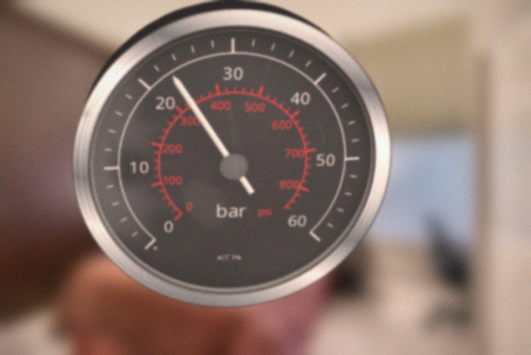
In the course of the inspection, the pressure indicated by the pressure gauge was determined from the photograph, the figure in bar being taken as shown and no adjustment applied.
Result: 23 bar
